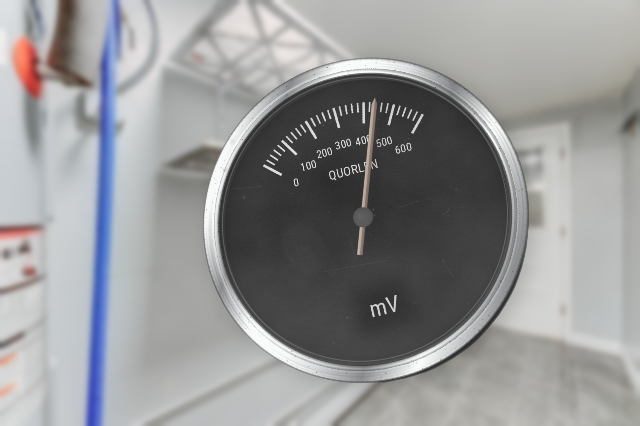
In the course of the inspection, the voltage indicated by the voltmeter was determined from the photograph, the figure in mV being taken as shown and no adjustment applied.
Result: 440 mV
